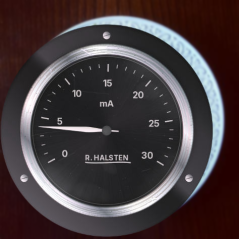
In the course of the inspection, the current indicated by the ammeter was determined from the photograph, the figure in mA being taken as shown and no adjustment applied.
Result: 4 mA
